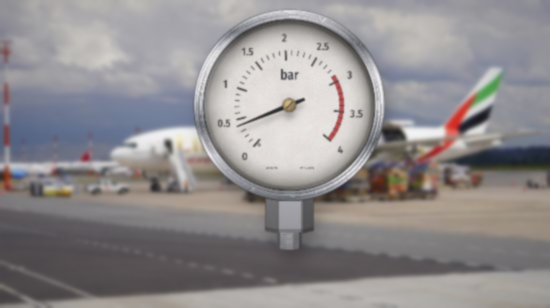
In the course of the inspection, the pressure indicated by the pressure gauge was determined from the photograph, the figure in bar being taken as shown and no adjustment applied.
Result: 0.4 bar
